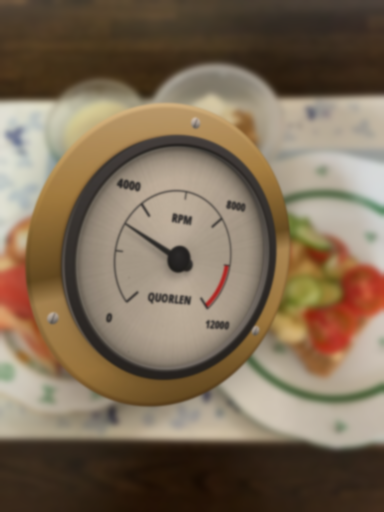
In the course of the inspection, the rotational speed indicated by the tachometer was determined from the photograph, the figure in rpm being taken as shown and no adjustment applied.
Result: 3000 rpm
